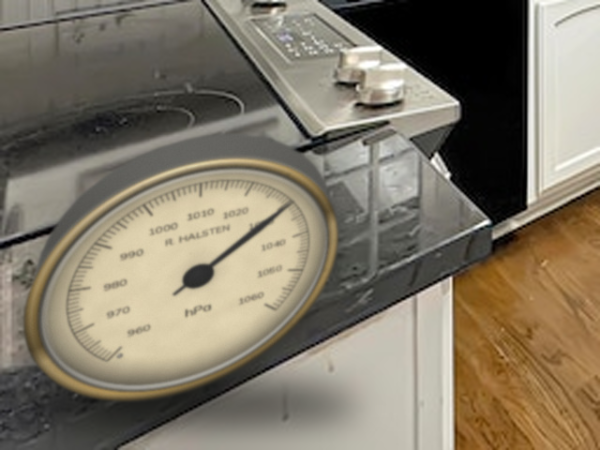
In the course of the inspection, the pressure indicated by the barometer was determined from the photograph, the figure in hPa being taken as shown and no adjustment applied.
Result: 1030 hPa
